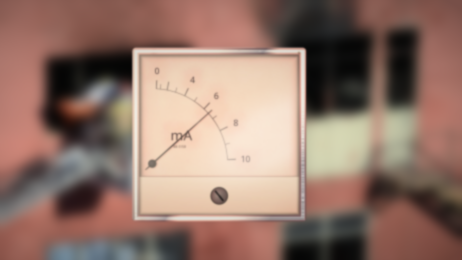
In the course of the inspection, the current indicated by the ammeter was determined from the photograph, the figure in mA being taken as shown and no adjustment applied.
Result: 6.5 mA
